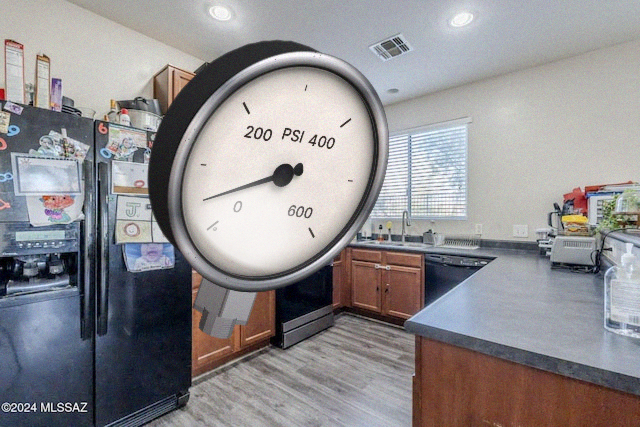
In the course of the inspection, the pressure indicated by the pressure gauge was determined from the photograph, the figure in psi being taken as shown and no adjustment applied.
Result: 50 psi
